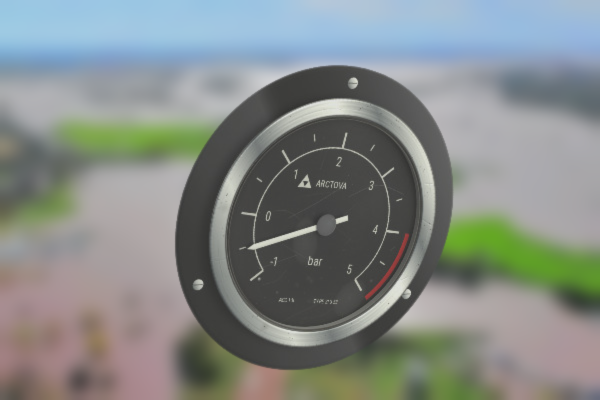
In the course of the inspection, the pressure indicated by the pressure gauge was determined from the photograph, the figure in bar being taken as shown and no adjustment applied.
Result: -0.5 bar
